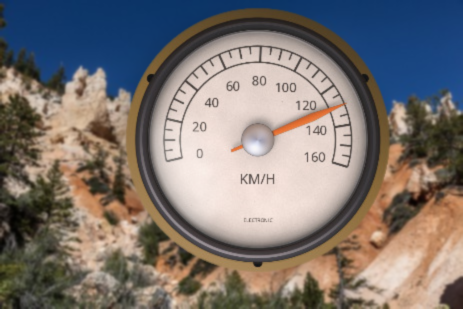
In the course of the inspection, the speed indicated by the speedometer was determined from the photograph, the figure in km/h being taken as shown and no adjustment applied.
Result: 130 km/h
